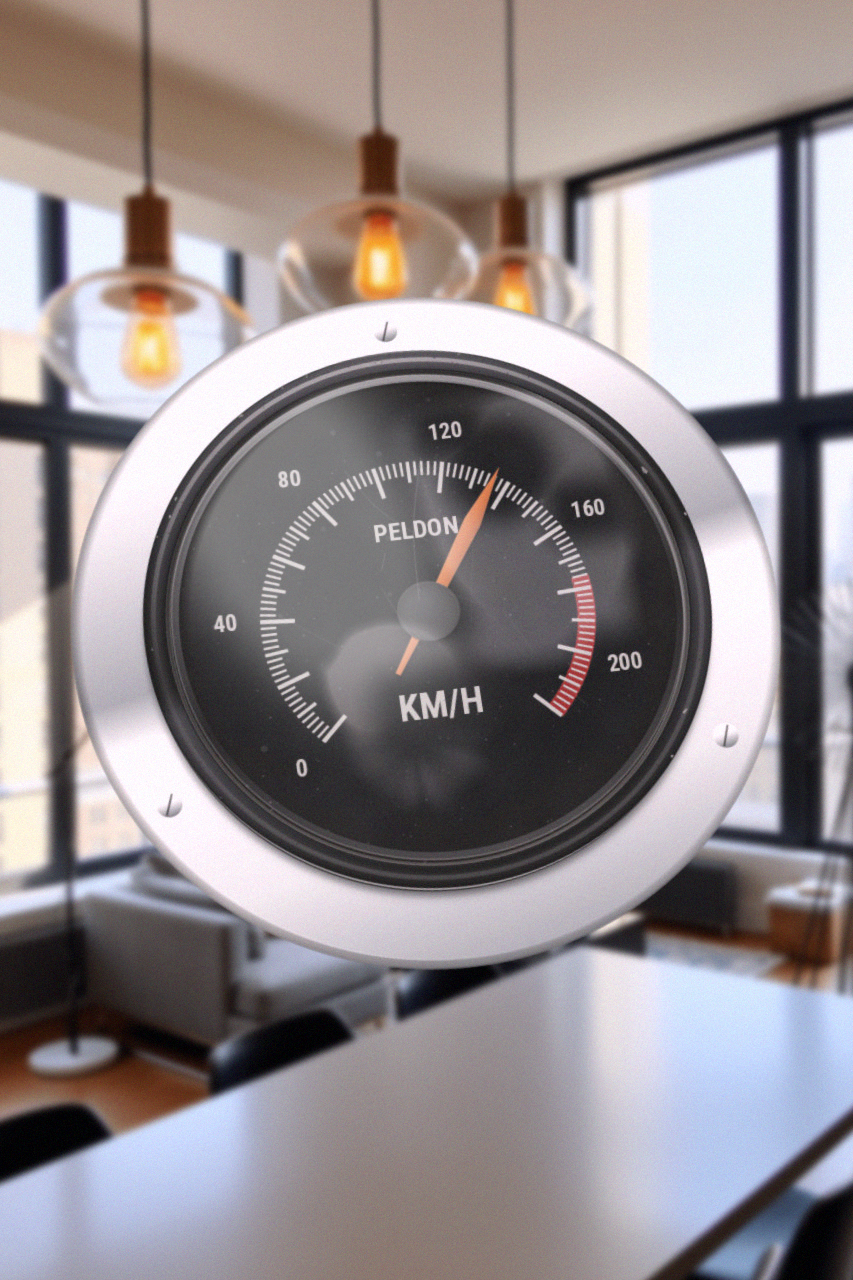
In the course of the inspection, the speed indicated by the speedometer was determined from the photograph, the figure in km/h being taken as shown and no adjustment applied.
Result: 136 km/h
